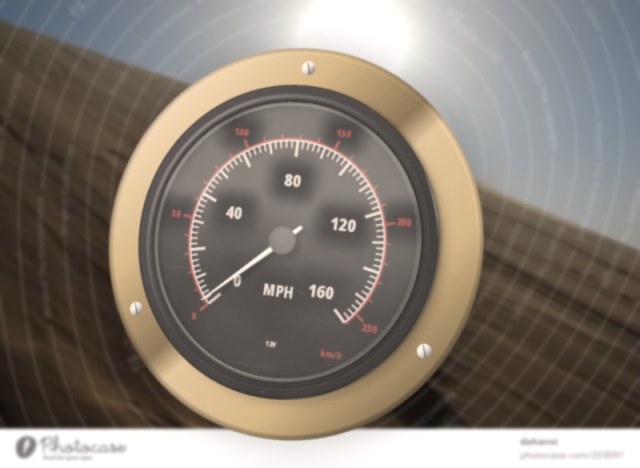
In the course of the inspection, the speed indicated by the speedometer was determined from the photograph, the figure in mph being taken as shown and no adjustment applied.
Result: 2 mph
